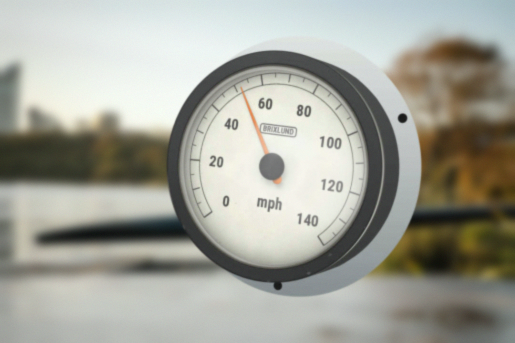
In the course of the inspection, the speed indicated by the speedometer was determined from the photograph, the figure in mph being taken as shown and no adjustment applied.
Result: 52.5 mph
